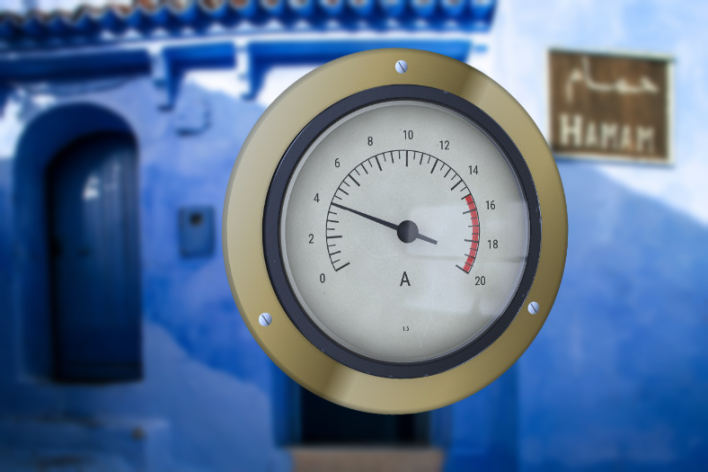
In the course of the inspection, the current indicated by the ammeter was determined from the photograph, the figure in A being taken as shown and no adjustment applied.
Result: 4 A
